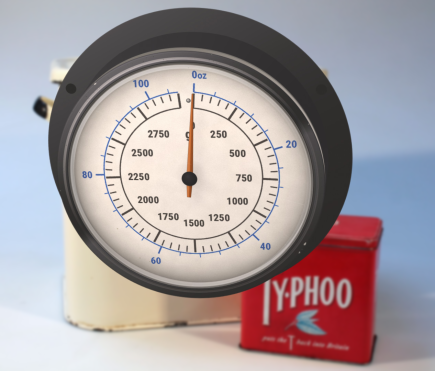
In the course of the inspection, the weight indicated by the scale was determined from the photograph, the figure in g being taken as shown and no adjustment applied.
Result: 0 g
